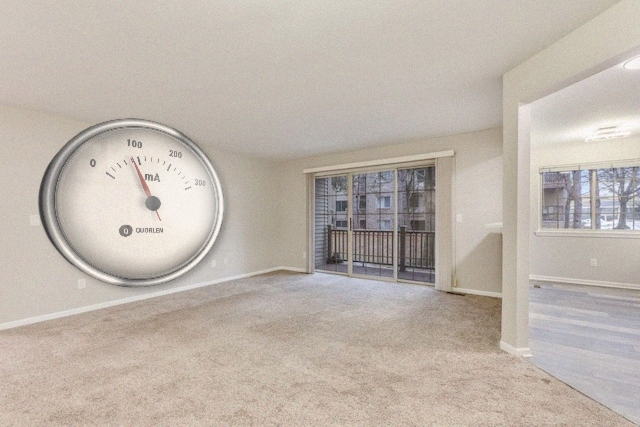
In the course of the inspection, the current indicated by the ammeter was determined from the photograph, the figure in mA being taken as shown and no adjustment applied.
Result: 80 mA
